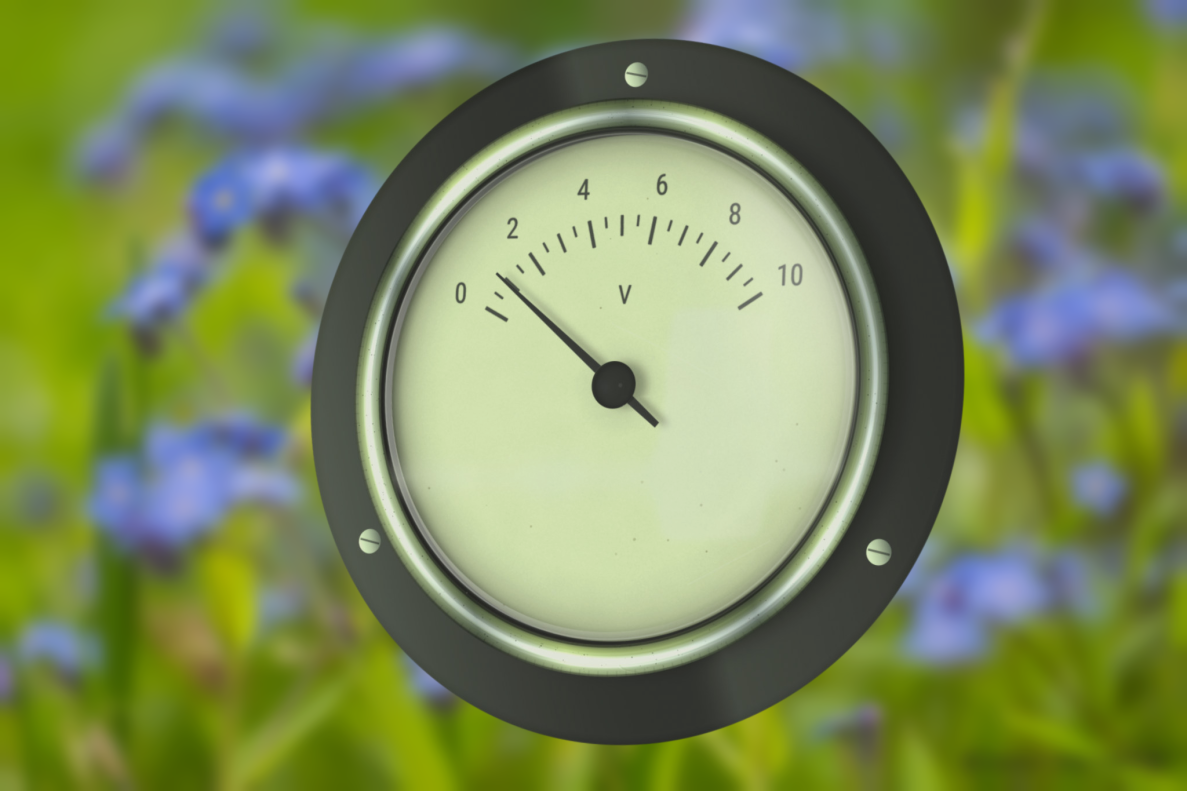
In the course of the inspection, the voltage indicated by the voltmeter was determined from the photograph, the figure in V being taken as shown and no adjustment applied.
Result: 1 V
